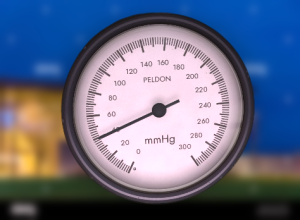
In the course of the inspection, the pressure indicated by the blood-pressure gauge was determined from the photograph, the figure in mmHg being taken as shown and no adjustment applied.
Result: 40 mmHg
